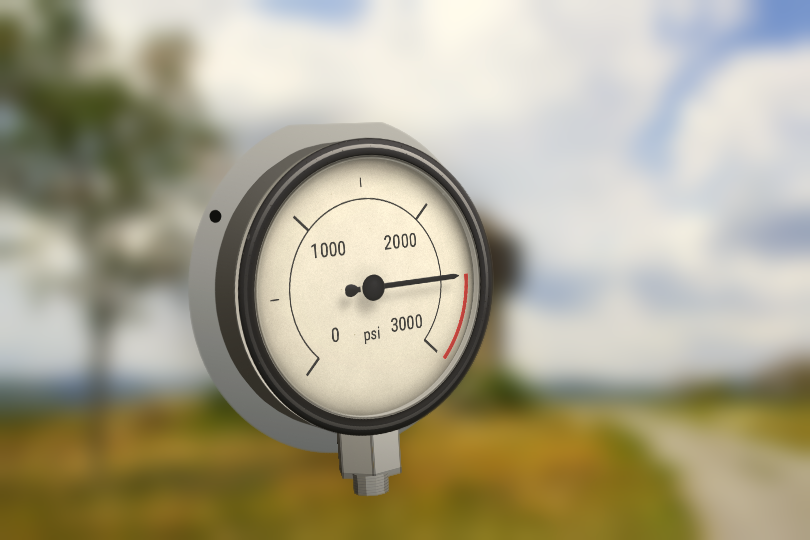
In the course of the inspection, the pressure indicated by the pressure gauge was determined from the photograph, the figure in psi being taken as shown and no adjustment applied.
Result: 2500 psi
